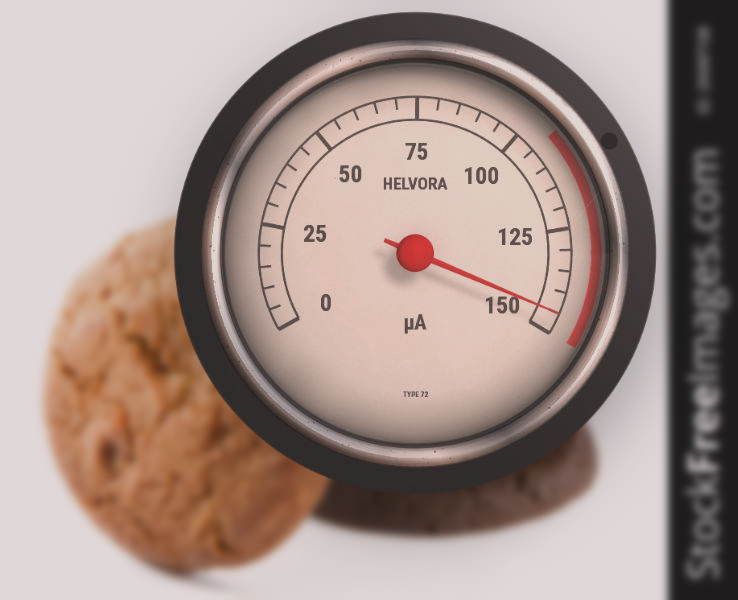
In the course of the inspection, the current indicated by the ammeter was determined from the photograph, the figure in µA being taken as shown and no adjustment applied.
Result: 145 µA
